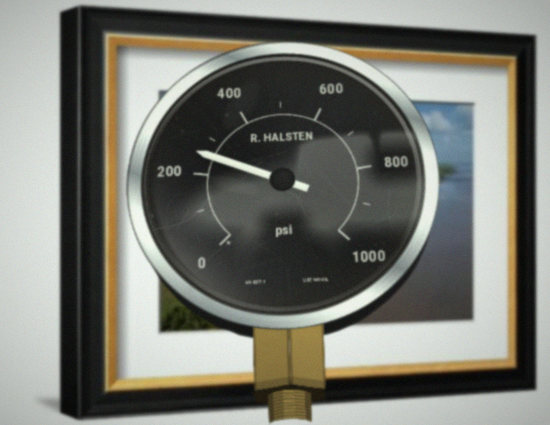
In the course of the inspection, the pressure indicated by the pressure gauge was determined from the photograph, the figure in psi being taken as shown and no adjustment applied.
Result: 250 psi
